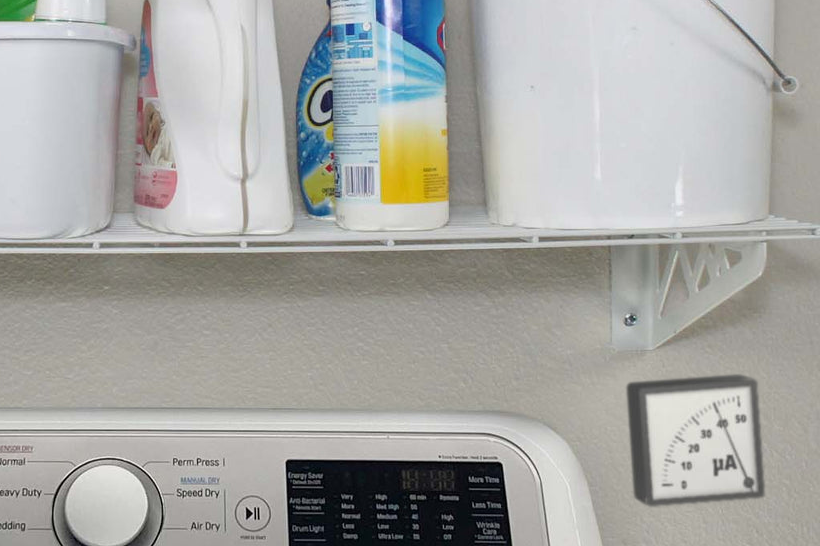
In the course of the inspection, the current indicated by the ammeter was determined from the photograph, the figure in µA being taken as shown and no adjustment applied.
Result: 40 µA
